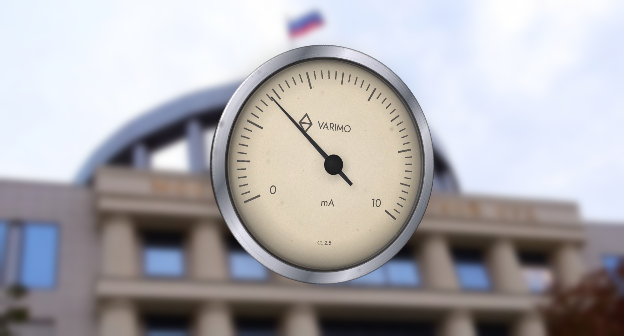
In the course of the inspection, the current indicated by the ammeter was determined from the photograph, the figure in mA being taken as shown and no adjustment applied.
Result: 2.8 mA
